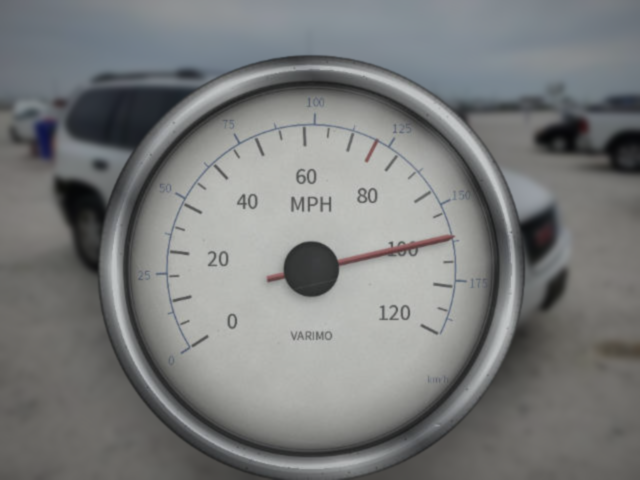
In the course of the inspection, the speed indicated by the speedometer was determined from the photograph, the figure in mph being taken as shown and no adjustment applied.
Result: 100 mph
